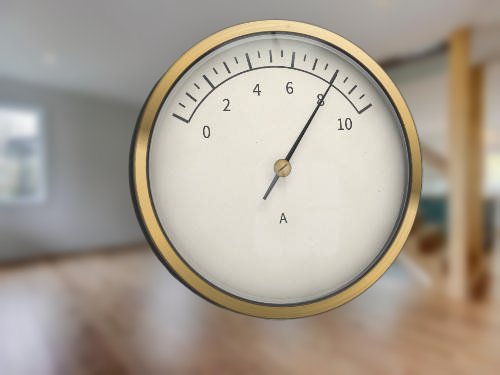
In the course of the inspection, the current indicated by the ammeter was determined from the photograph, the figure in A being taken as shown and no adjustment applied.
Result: 8 A
